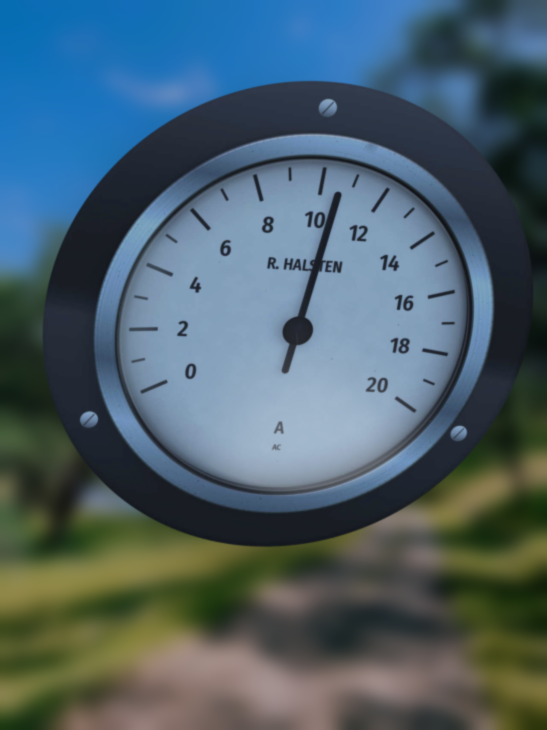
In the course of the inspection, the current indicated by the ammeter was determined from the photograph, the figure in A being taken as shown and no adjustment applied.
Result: 10.5 A
